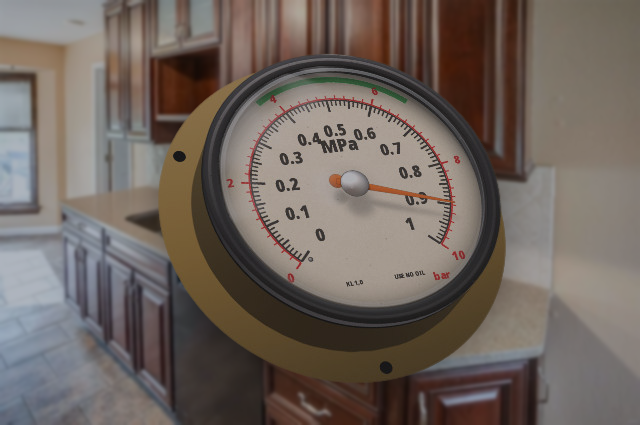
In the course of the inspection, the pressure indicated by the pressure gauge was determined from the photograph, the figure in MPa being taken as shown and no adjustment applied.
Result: 0.9 MPa
